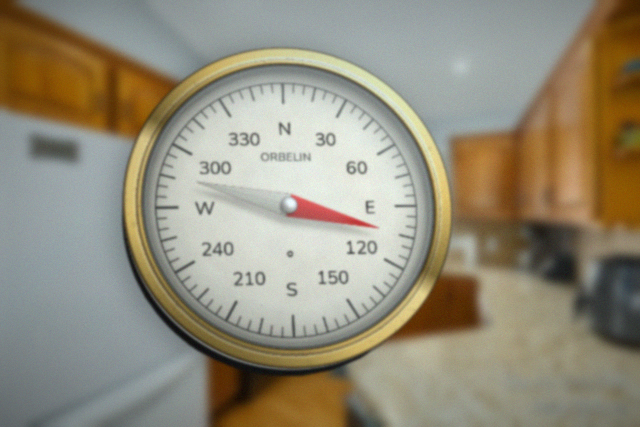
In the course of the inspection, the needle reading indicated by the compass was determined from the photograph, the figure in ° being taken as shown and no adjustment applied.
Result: 105 °
